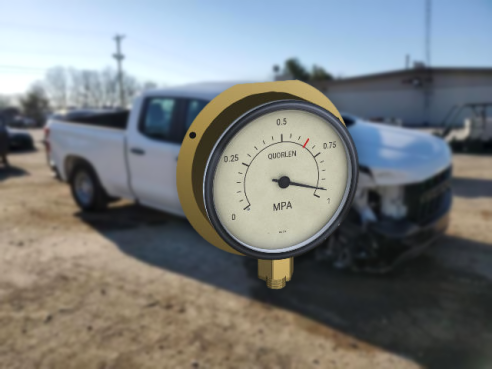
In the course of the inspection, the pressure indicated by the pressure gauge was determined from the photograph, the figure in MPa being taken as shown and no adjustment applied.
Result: 0.95 MPa
